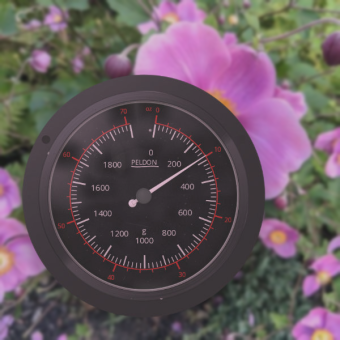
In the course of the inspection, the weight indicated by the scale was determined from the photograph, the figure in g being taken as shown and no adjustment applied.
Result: 280 g
